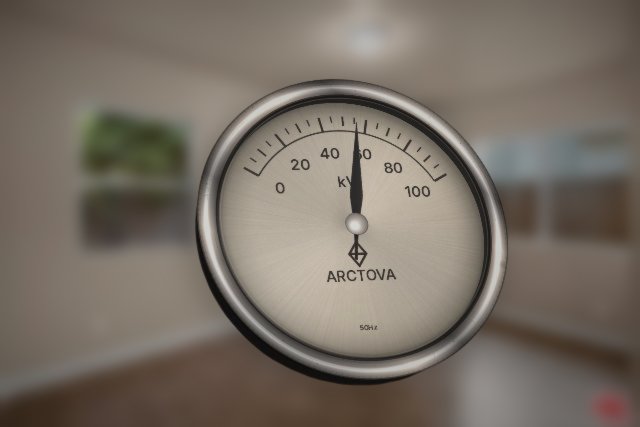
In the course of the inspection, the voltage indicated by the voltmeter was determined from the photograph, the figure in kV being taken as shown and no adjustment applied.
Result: 55 kV
